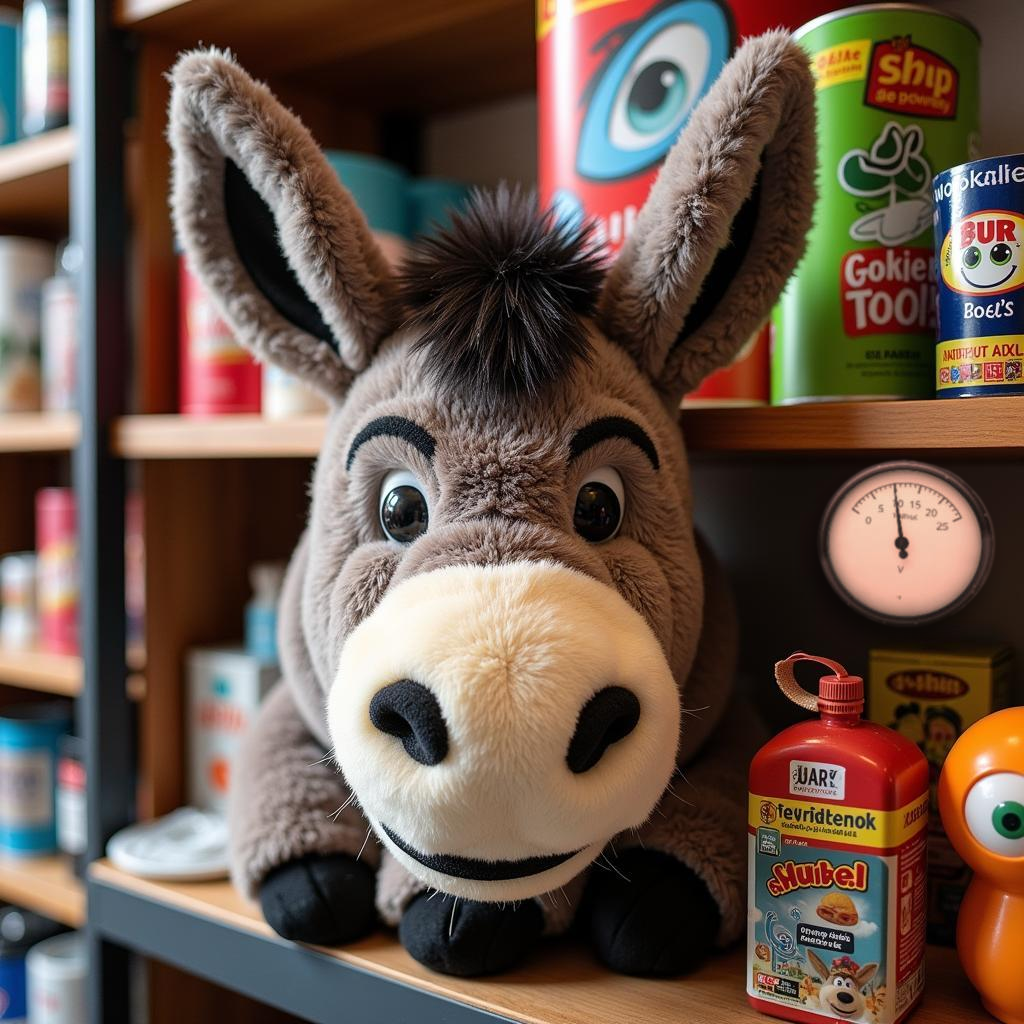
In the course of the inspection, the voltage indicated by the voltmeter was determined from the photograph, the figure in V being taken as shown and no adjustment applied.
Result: 10 V
